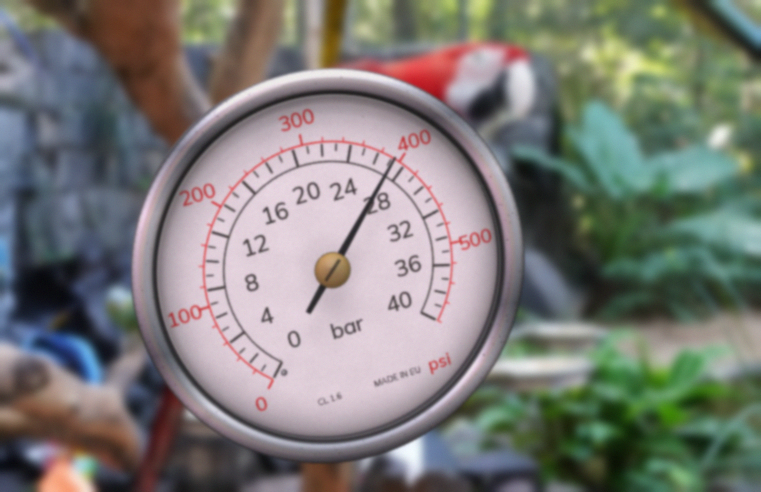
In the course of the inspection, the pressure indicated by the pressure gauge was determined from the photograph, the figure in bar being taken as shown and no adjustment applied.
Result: 27 bar
